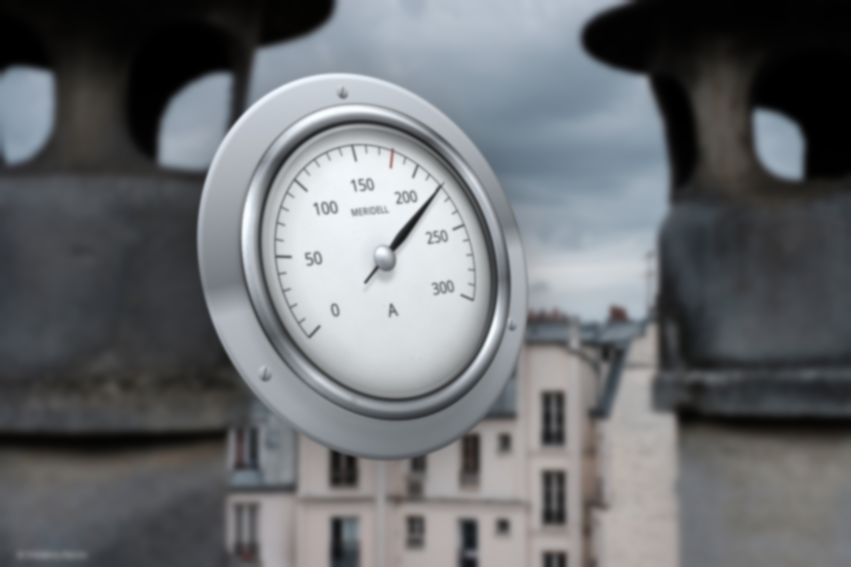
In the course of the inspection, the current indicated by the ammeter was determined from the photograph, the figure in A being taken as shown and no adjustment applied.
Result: 220 A
